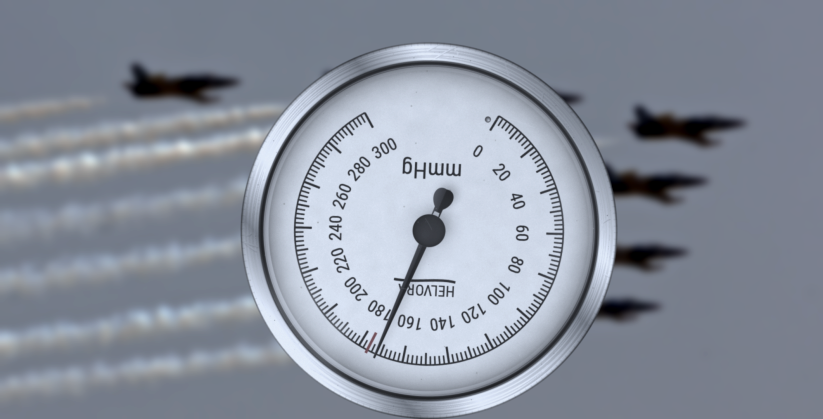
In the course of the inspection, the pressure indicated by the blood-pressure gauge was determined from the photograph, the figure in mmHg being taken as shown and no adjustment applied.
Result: 172 mmHg
